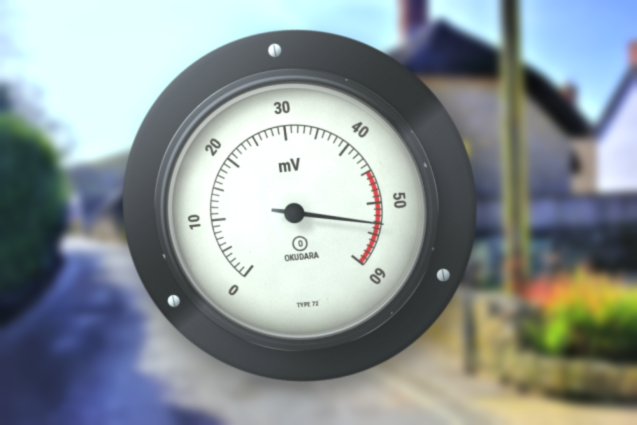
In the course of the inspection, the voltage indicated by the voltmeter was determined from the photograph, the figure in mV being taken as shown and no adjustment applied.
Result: 53 mV
